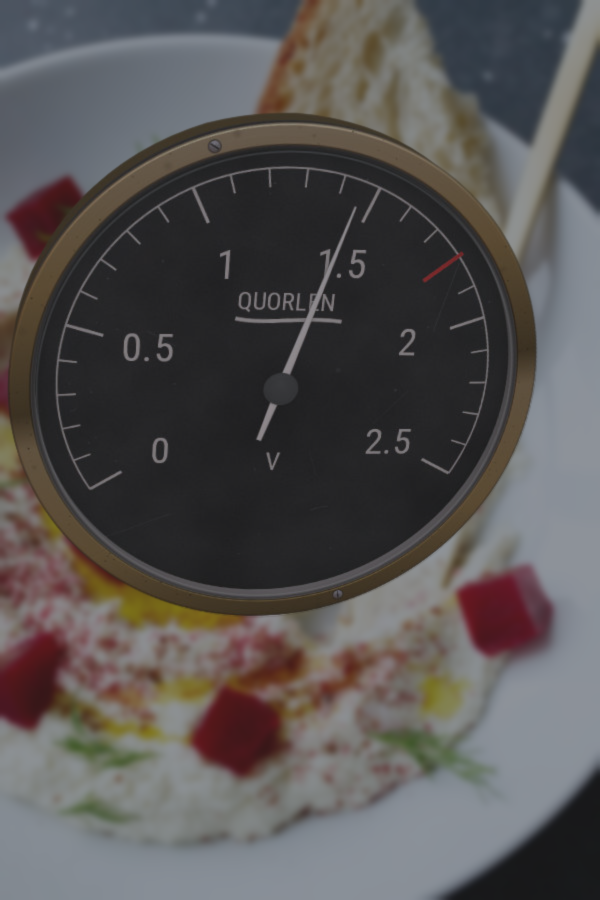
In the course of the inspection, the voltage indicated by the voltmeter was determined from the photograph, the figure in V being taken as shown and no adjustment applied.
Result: 1.45 V
